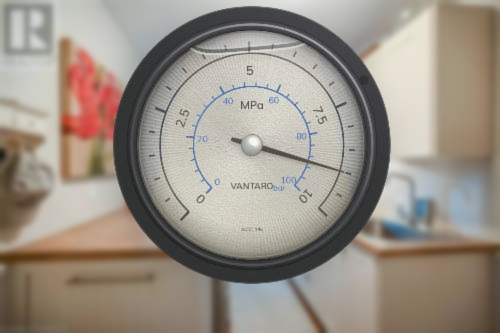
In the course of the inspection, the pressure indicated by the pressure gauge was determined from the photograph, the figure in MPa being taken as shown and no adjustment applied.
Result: 9 MPa
